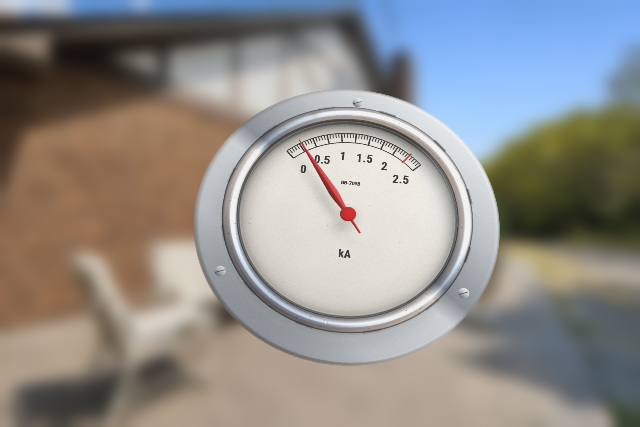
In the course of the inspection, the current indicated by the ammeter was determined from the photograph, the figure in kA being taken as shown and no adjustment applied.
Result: 0.25 kA
